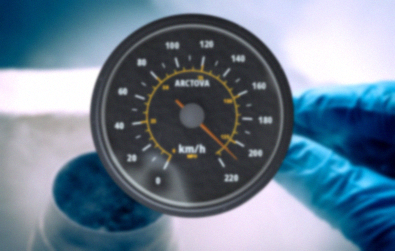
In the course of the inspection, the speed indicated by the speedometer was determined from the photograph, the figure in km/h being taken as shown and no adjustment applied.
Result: 210 km/h
